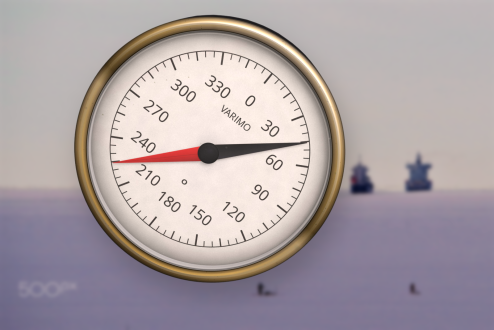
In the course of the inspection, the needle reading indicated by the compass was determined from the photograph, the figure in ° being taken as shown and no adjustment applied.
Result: 225 °
